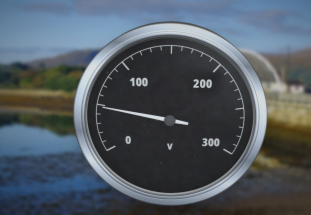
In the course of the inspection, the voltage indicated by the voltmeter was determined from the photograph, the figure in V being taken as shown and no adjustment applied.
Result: 50 V
